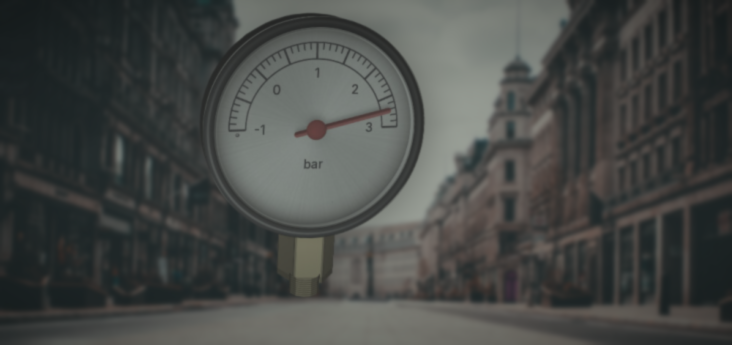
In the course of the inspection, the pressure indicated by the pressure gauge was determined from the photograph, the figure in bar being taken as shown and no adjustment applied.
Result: 2.7 bar
